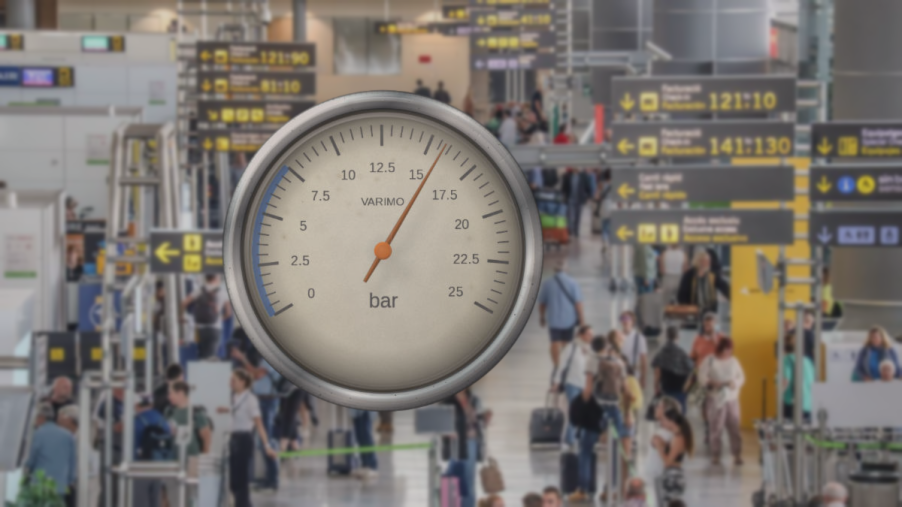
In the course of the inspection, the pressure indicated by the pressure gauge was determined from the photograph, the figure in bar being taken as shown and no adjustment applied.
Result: 15.75 bar
